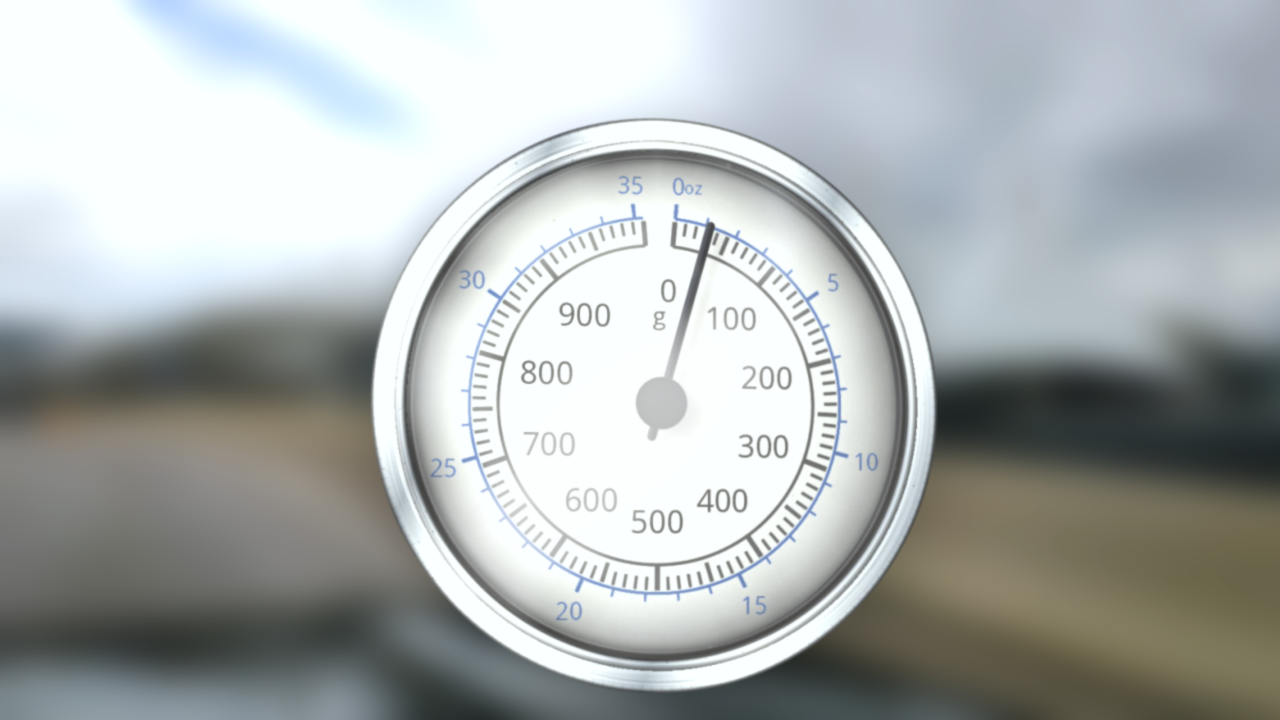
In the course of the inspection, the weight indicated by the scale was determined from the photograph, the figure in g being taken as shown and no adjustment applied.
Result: 30 g
